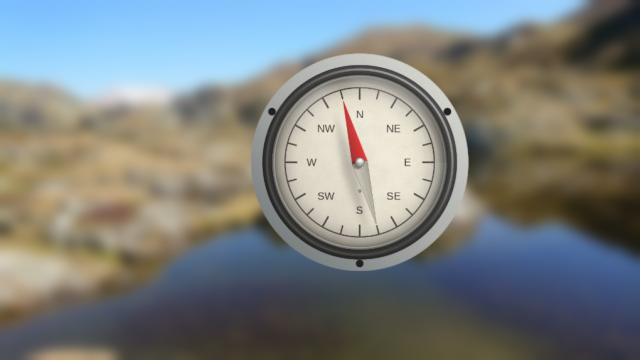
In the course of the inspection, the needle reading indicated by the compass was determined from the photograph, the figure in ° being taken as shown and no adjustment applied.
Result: 345 °
